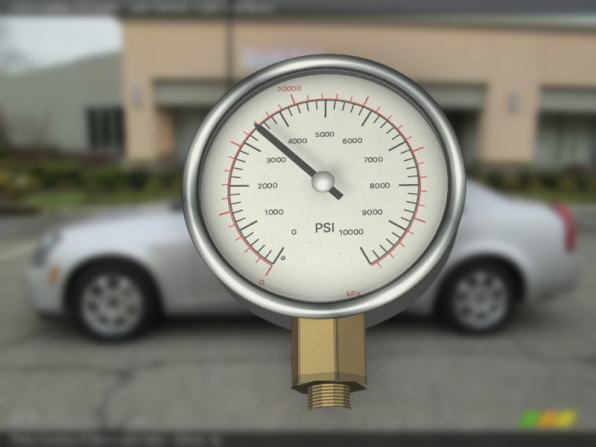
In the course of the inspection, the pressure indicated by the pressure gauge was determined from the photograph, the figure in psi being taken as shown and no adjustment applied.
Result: 3400 psi
